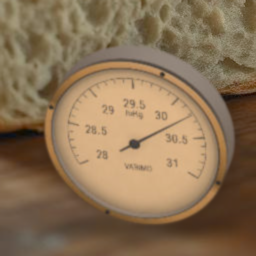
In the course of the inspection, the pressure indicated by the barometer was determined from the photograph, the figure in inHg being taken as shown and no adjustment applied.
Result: 30.2 inHg
